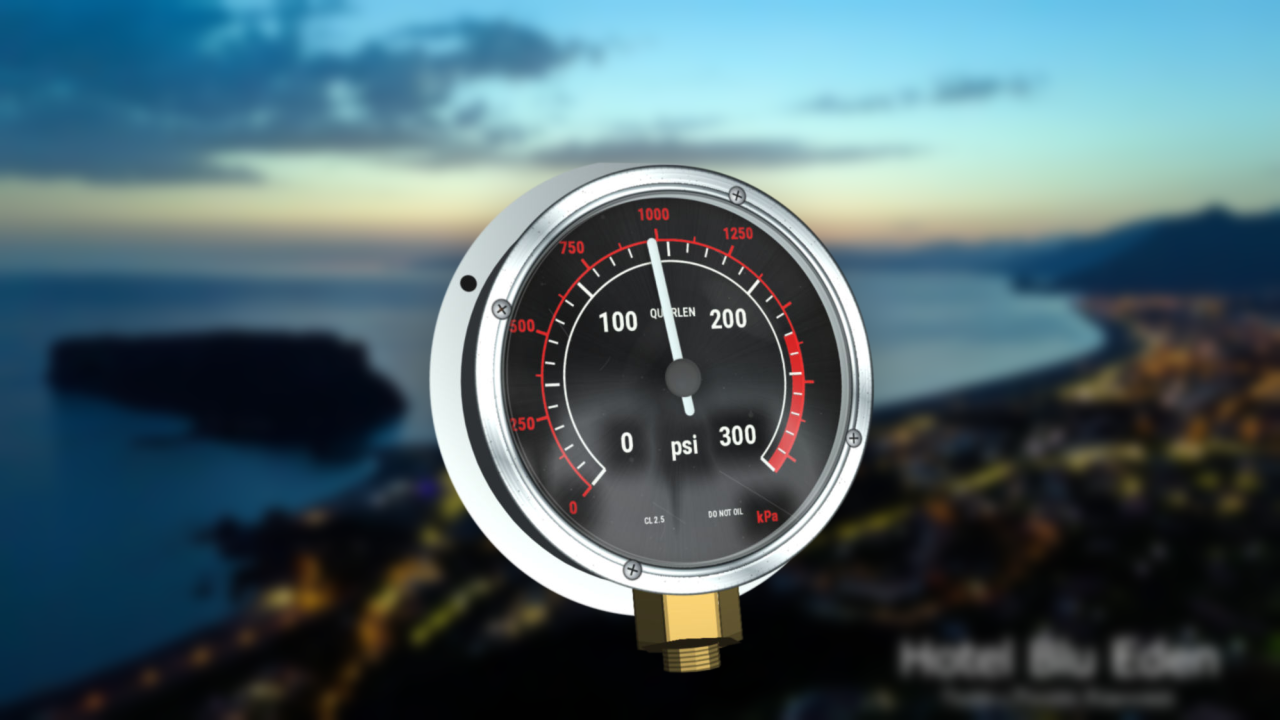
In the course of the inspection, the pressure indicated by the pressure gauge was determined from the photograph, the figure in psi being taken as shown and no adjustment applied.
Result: 140 psi
